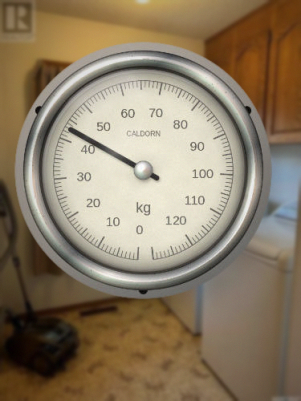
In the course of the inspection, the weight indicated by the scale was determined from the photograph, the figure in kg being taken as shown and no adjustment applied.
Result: 43 kg
